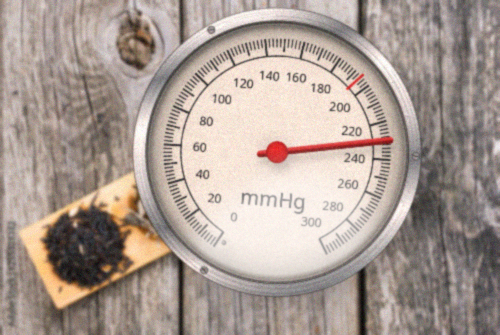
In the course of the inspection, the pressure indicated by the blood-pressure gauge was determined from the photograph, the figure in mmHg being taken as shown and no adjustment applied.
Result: 230 mmHg
